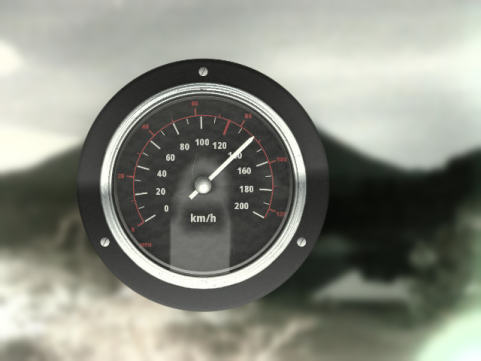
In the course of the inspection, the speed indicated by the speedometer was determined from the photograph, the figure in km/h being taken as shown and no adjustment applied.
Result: 140 km/h
